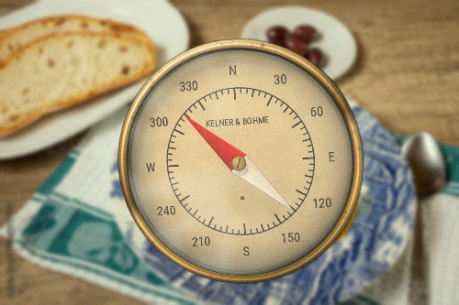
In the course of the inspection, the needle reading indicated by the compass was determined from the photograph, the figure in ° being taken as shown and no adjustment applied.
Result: 315 °
